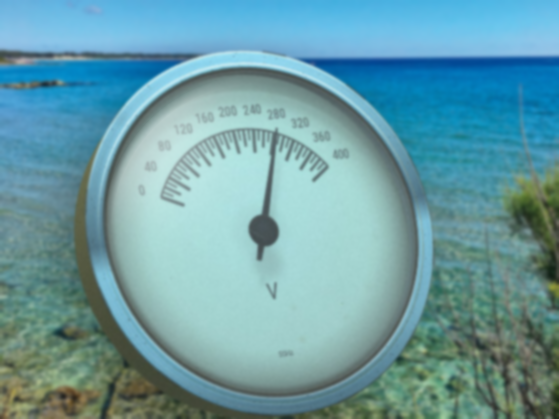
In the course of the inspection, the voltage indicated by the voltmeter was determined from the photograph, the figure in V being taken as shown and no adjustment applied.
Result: 280 V
